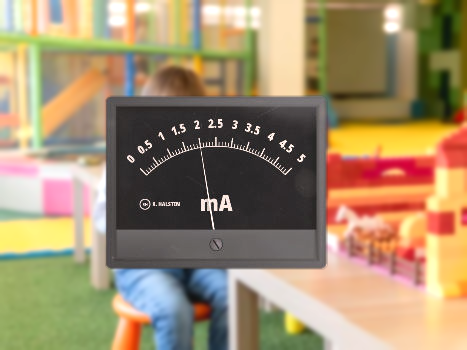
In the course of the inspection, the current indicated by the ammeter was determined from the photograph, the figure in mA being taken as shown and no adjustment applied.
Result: 2 mA
